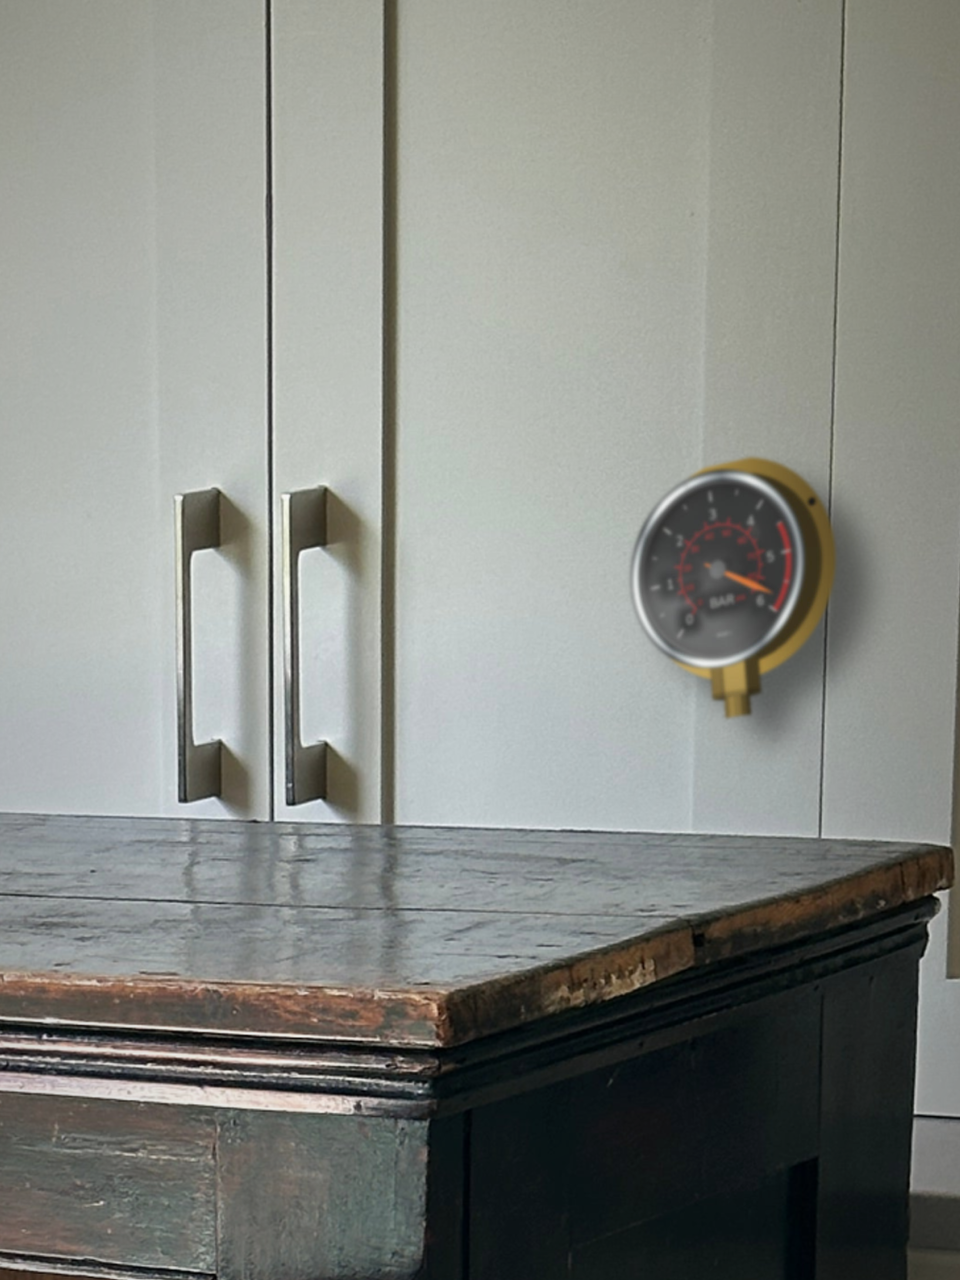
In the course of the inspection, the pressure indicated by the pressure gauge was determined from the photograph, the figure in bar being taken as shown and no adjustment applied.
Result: 5.75 bar
